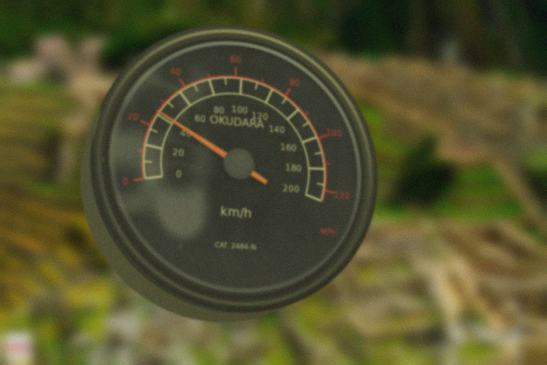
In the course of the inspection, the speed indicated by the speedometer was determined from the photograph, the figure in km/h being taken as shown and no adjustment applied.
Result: 40 km/h
